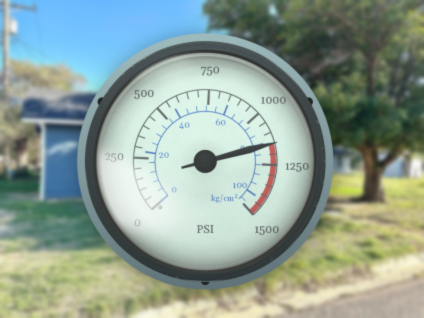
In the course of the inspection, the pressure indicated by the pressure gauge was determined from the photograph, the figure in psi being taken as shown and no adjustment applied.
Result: 1150 psi
